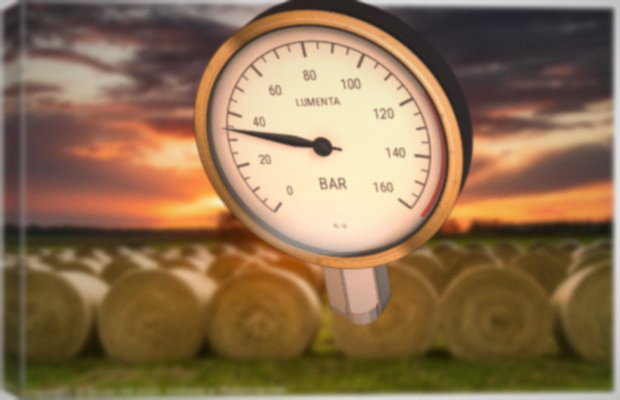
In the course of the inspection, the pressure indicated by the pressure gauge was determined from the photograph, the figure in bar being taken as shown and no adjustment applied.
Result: 35 bar
